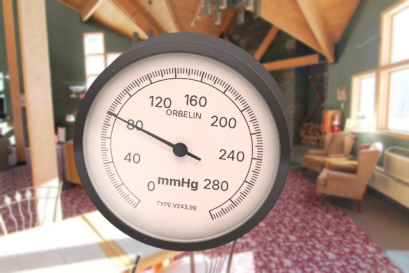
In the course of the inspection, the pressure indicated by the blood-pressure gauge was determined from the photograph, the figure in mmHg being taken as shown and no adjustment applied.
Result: 80 mmHg
